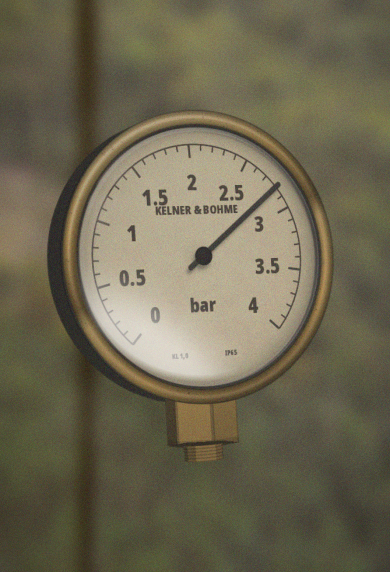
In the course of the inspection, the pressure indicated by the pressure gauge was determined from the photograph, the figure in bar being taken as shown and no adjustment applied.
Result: 2.8 bar
